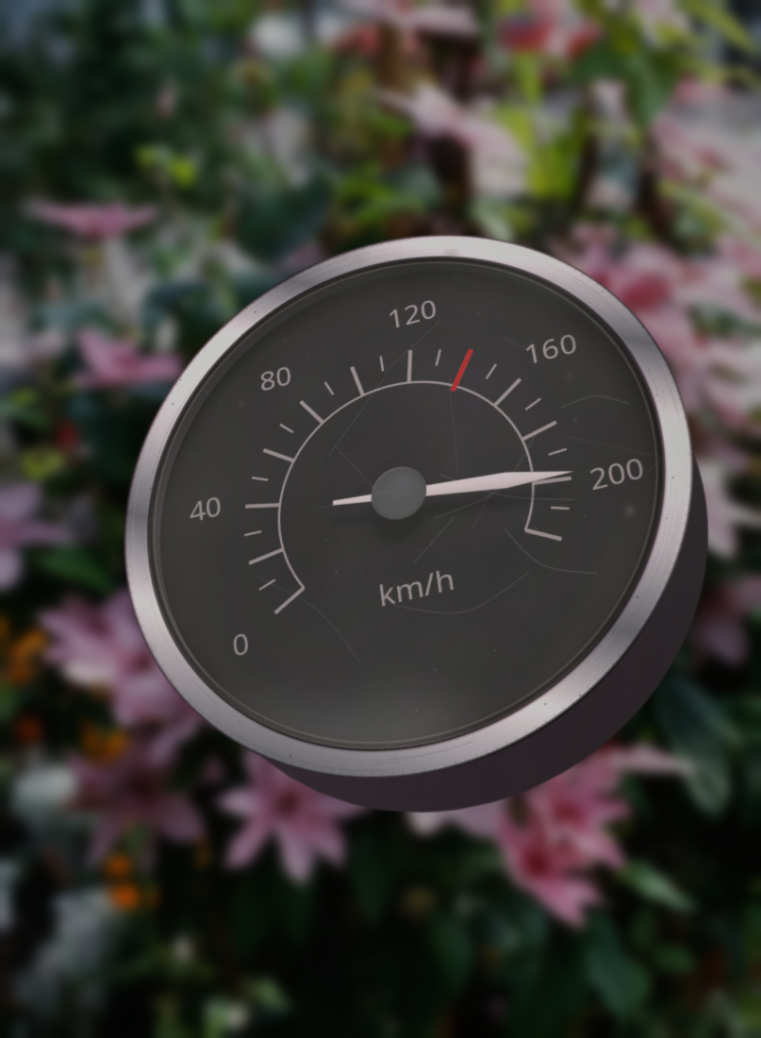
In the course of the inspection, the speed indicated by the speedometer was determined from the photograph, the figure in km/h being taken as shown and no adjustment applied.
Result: 200 km/h
